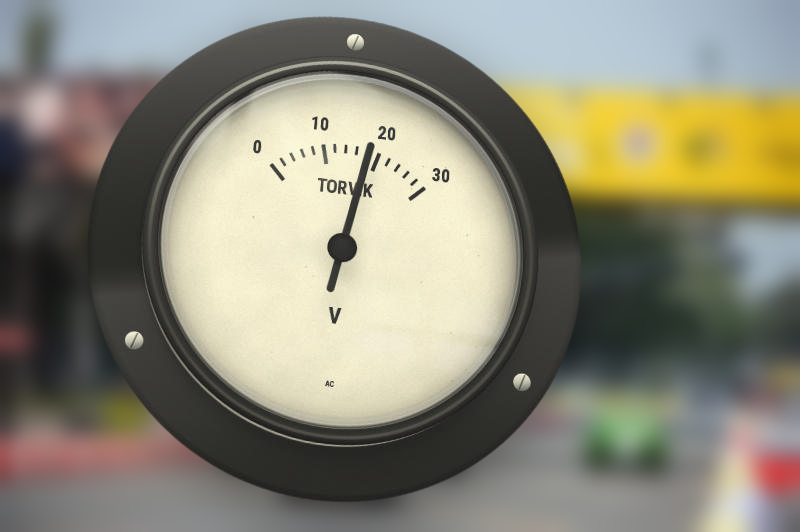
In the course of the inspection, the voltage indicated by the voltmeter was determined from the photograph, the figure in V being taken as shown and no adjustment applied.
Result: 18 V
